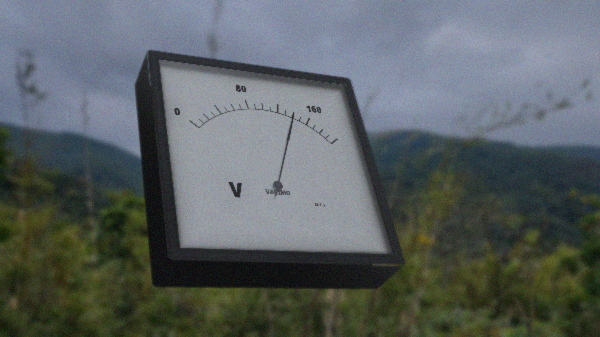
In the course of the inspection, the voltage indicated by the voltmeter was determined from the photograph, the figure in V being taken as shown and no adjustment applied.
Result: 140 V
